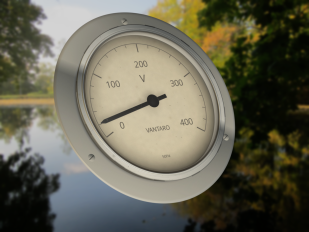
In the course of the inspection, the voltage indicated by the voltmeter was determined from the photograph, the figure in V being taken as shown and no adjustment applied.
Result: 20 V
